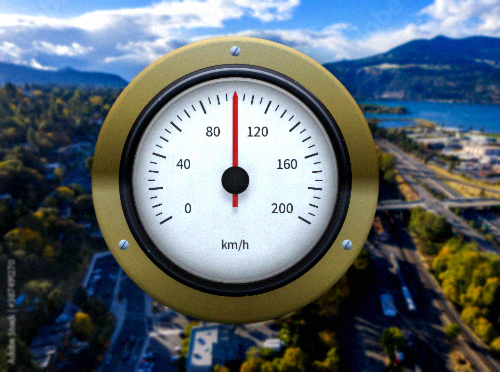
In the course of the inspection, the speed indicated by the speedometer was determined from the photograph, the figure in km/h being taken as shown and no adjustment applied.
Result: 100 km/h
